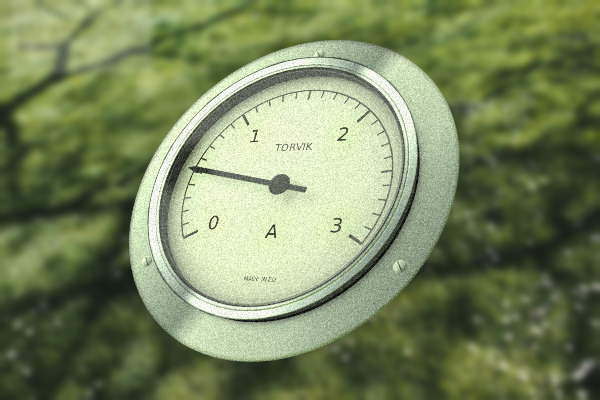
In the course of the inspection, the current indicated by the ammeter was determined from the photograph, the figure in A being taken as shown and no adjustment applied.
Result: 0.5 A
